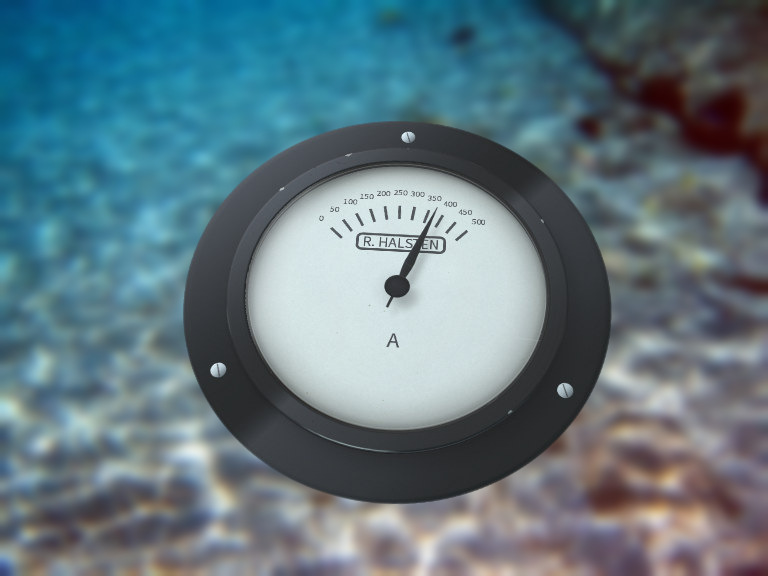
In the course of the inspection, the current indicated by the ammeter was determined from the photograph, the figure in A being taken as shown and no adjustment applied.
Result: 375 A
